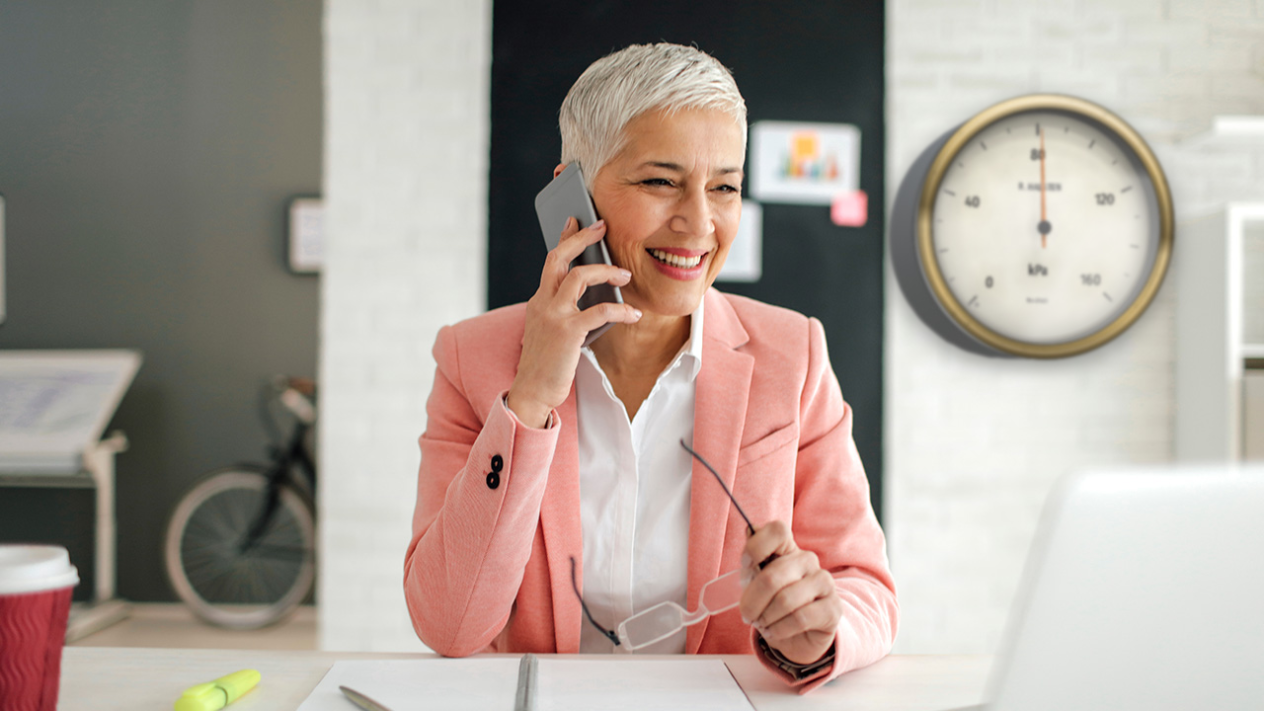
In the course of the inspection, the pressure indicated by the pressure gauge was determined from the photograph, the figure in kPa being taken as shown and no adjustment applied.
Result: 80 kPa
